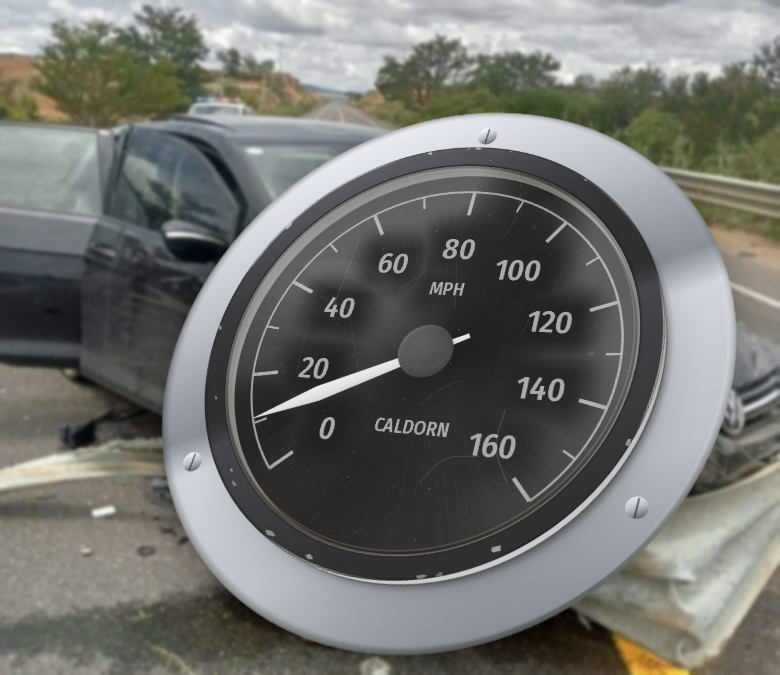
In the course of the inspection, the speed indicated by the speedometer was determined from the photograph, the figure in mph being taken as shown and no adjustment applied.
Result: 10 mph
